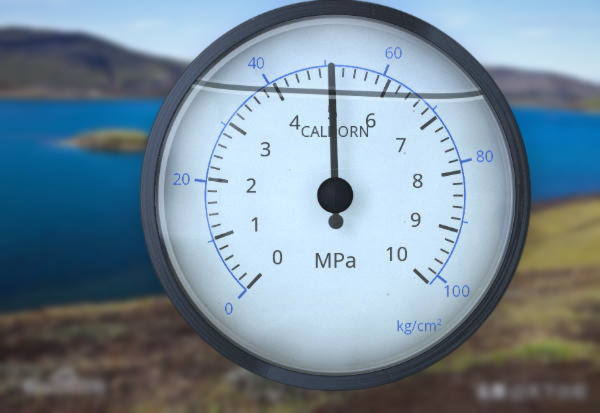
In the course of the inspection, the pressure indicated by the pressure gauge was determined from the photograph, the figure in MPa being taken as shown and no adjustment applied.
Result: 5 MPa
